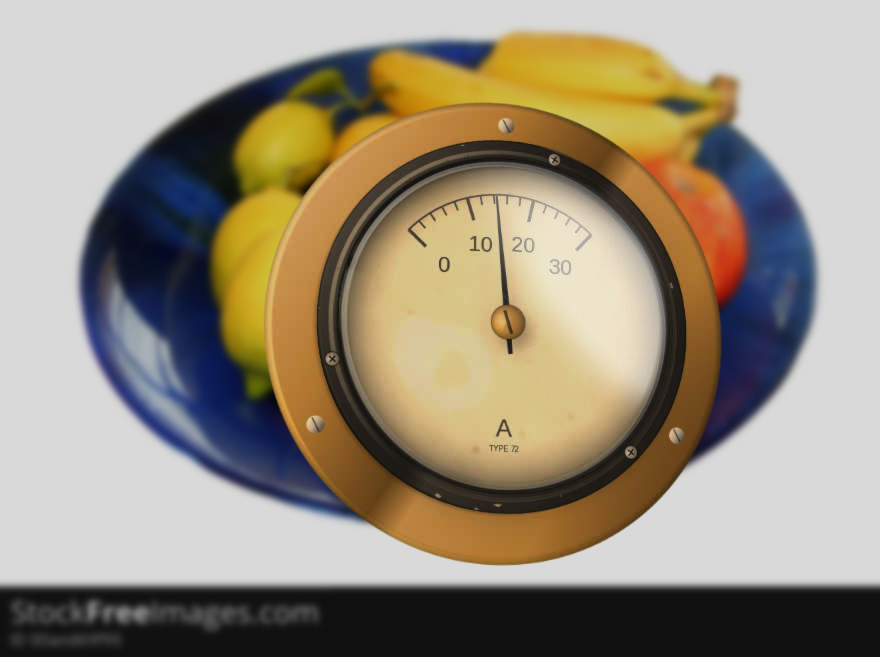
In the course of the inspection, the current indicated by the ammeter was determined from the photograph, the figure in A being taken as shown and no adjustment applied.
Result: 14 A
